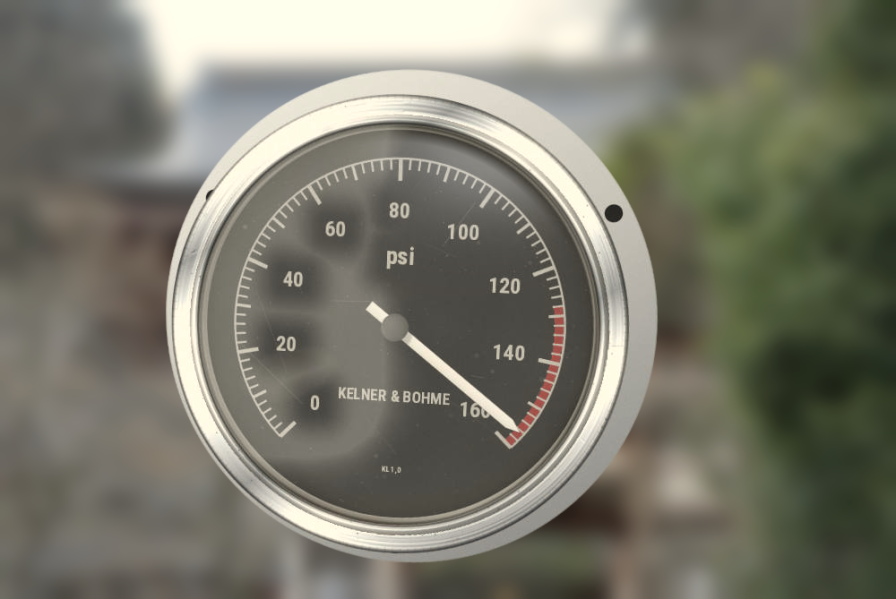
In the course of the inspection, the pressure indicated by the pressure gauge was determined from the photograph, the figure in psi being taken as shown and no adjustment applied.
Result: 156 psi
